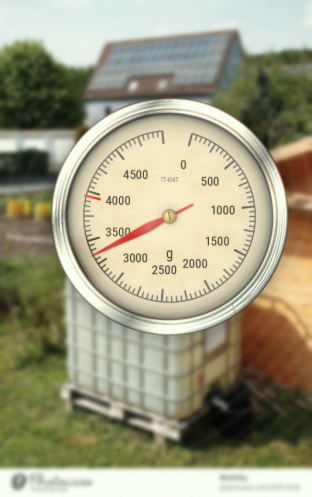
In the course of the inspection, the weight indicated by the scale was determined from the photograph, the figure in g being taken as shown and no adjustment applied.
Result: 3350 g
